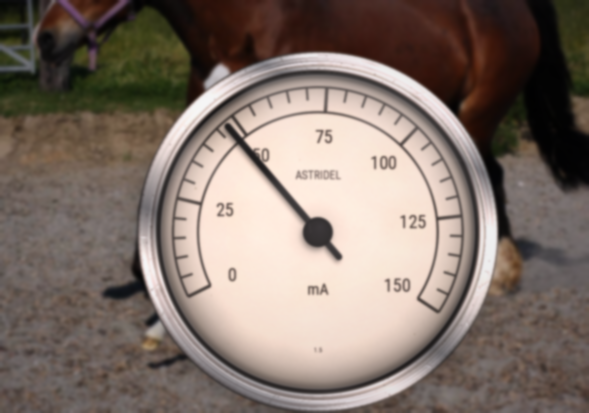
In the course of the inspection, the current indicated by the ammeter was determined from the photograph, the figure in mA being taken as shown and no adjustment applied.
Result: 47.5 mA
